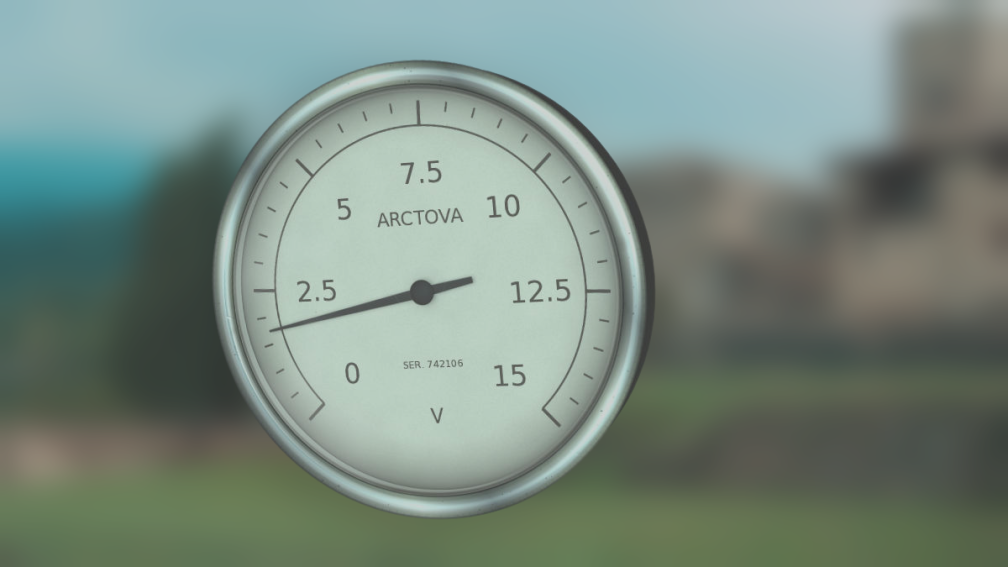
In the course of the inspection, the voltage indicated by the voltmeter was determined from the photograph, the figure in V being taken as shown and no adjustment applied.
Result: 1.75 V
